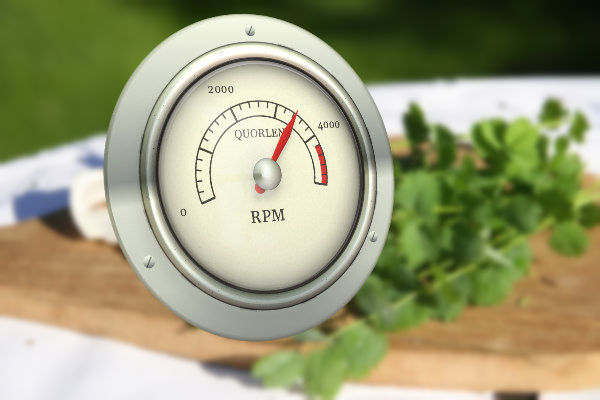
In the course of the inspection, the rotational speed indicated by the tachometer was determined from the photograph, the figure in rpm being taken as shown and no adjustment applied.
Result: 3400 rpm
